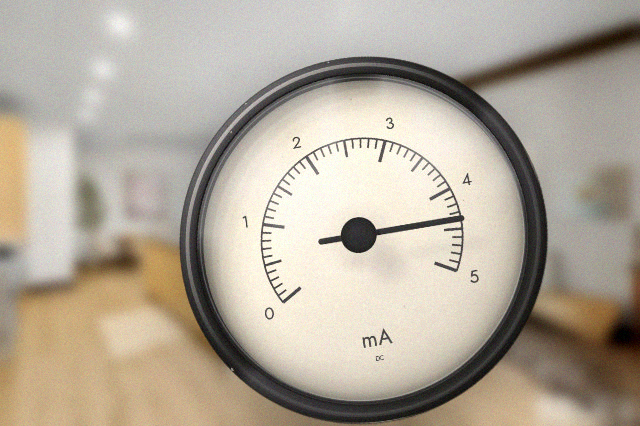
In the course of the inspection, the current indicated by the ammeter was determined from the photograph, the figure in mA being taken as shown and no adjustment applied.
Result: 4.4 mA
